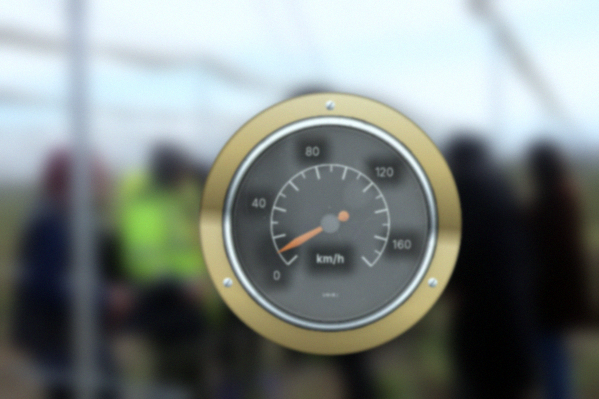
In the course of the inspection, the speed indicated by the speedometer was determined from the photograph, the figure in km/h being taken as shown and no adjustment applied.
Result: 10 km/h
